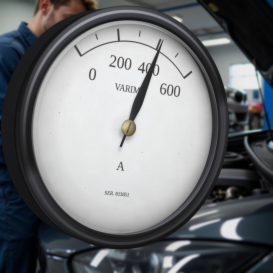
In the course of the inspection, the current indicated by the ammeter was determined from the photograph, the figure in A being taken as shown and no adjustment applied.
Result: 400 A
